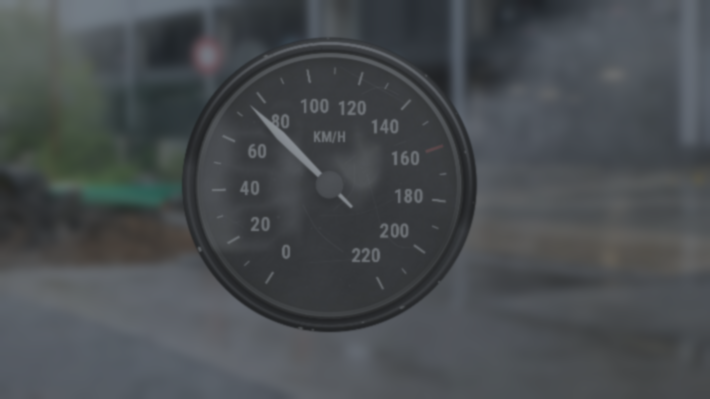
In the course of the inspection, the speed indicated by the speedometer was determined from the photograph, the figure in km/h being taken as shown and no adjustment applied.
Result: 75 km/h
